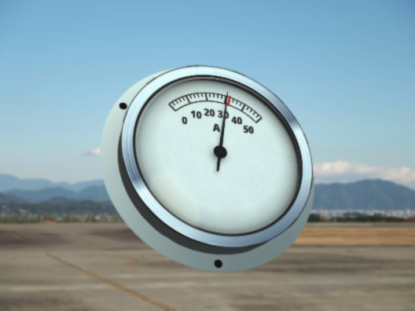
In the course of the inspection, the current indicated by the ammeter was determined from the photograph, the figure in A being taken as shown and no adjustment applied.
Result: 30 A
